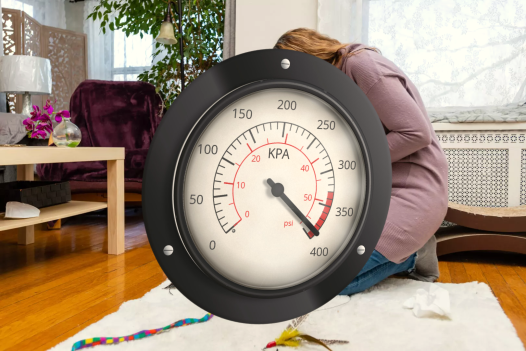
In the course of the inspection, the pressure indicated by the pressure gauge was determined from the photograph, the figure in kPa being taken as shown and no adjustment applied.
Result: 390 kPa
